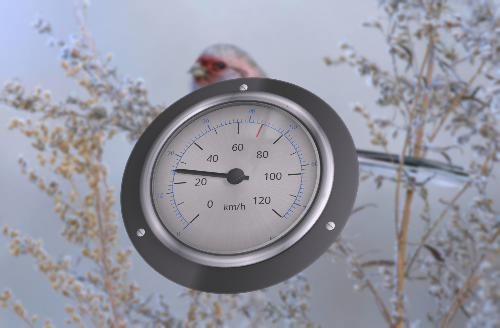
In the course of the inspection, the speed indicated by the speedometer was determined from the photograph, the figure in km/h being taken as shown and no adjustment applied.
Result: 25 km/h
